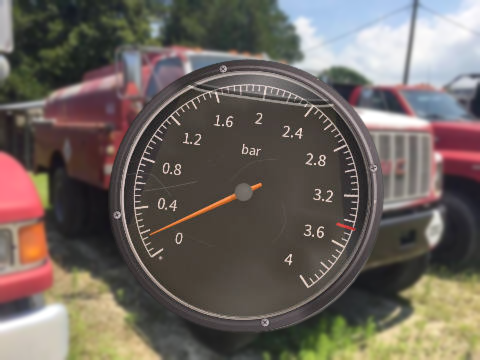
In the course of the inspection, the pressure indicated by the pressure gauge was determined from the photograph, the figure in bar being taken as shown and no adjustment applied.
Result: 0.15 bar
